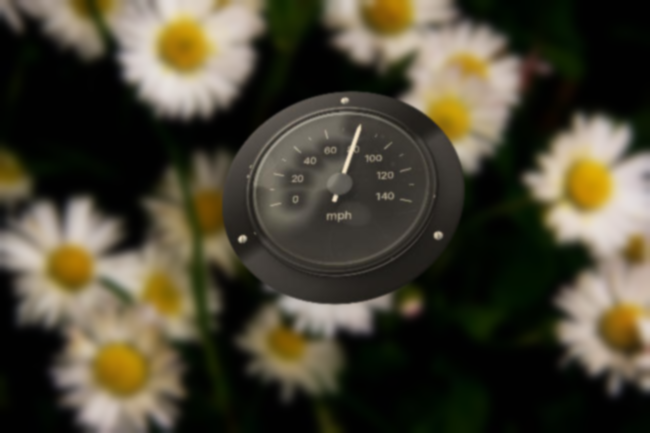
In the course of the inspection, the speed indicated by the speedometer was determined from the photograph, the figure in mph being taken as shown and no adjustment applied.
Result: 80 mph
